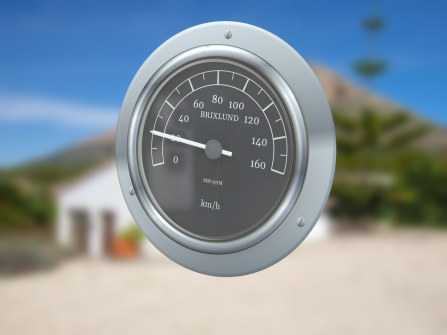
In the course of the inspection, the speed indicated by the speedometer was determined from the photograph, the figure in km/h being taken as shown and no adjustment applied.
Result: 20 km/h
